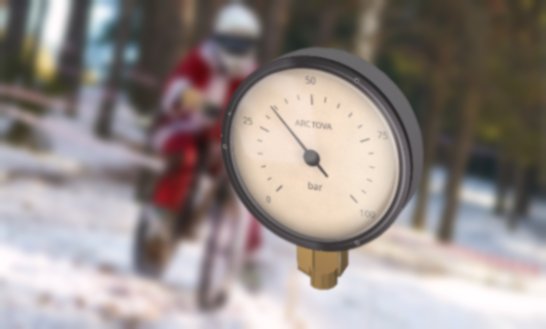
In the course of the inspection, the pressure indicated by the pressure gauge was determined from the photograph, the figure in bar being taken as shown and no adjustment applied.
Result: 35 bar
